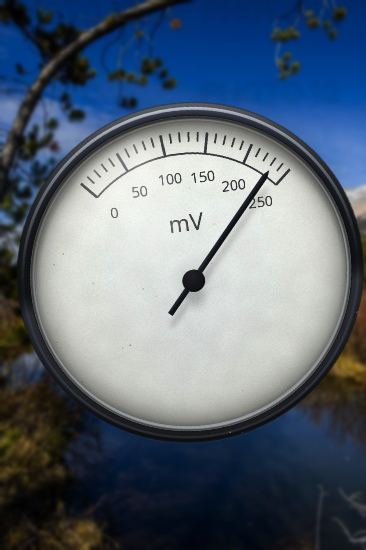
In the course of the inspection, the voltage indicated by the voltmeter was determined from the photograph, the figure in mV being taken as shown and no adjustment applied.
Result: 230 mV
